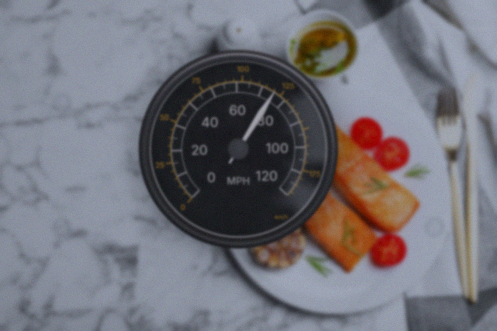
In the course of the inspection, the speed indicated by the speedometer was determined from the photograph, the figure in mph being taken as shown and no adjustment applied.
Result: 75 mph
